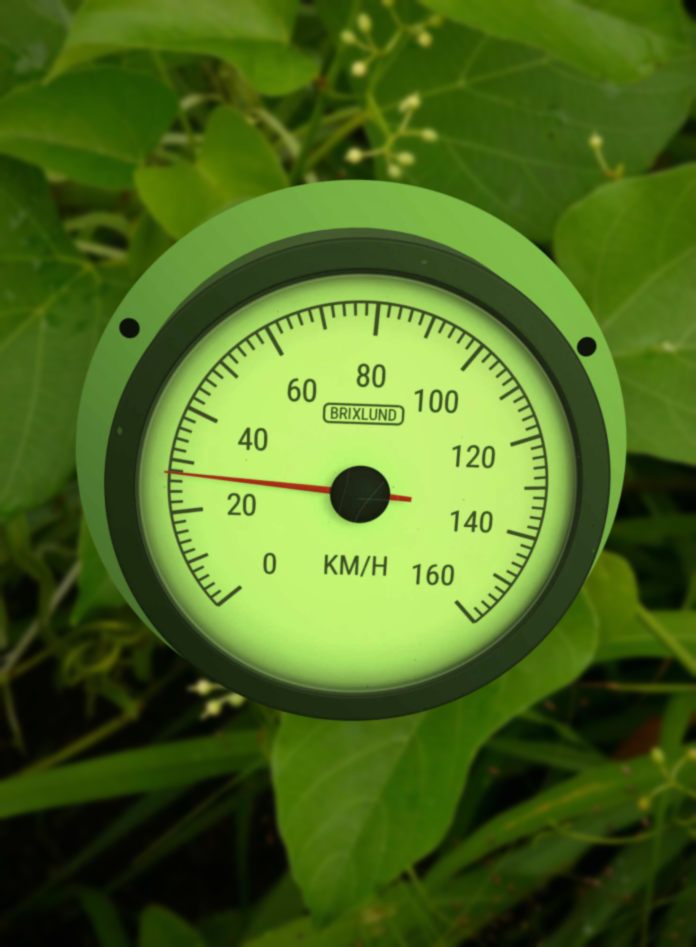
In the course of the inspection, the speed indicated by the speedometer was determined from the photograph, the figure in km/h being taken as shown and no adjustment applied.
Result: 28 km/h
